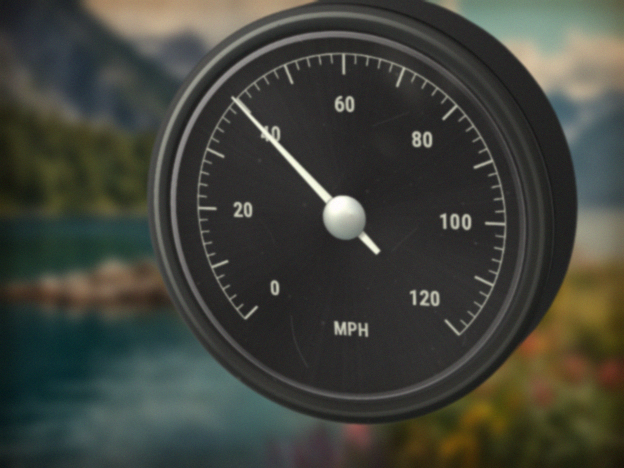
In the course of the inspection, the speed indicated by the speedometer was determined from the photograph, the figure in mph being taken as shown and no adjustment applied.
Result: 40 mph
